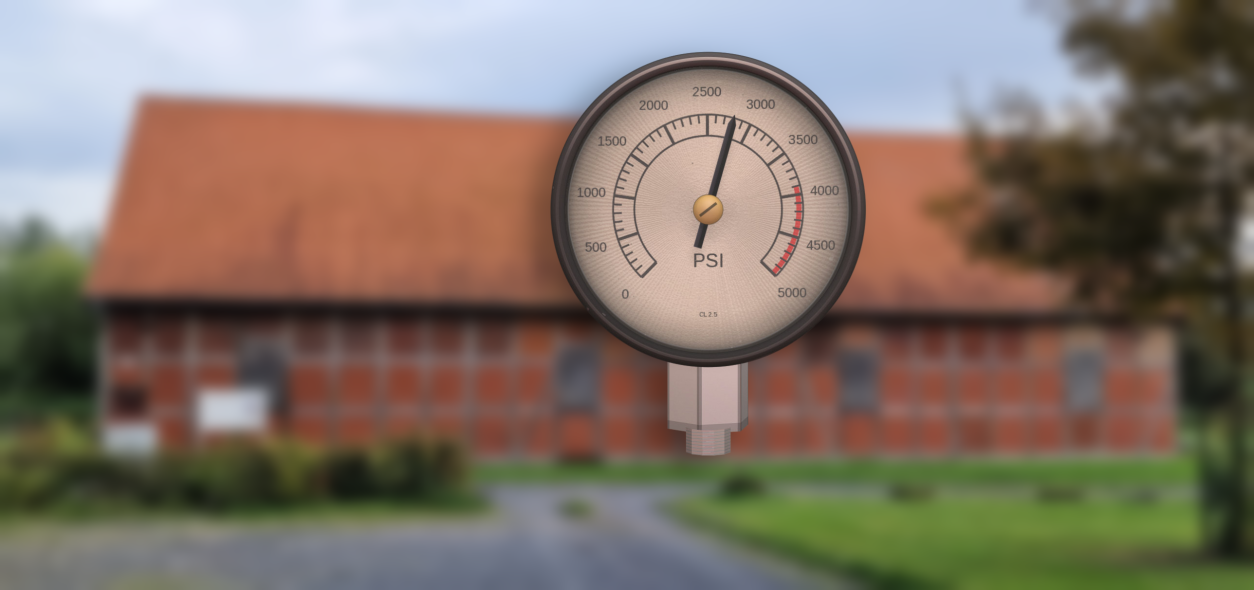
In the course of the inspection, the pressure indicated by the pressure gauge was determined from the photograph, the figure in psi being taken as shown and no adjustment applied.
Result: 2800 psi
